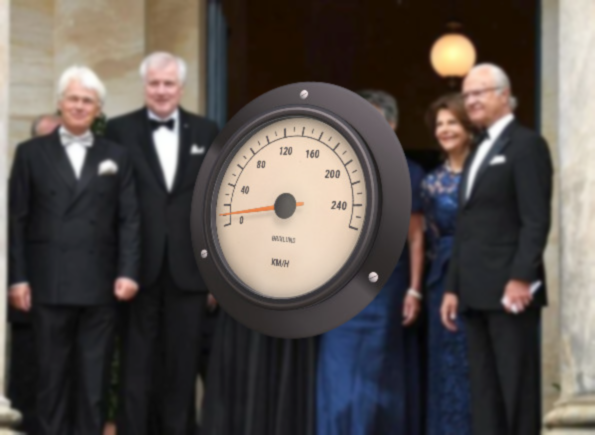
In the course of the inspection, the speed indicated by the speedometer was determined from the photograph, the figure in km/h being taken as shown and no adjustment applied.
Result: 10 km/h
